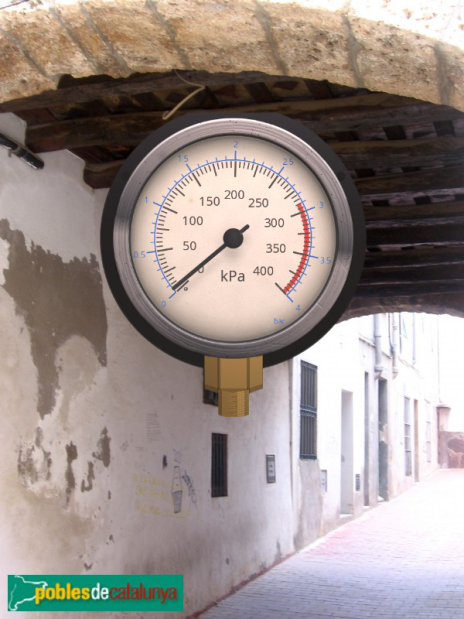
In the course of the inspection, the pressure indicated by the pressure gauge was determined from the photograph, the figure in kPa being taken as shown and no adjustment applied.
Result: 5 kPa
